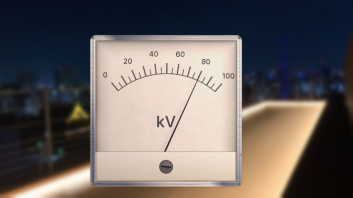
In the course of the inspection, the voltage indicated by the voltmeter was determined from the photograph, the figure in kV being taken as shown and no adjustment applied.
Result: 80 kV
